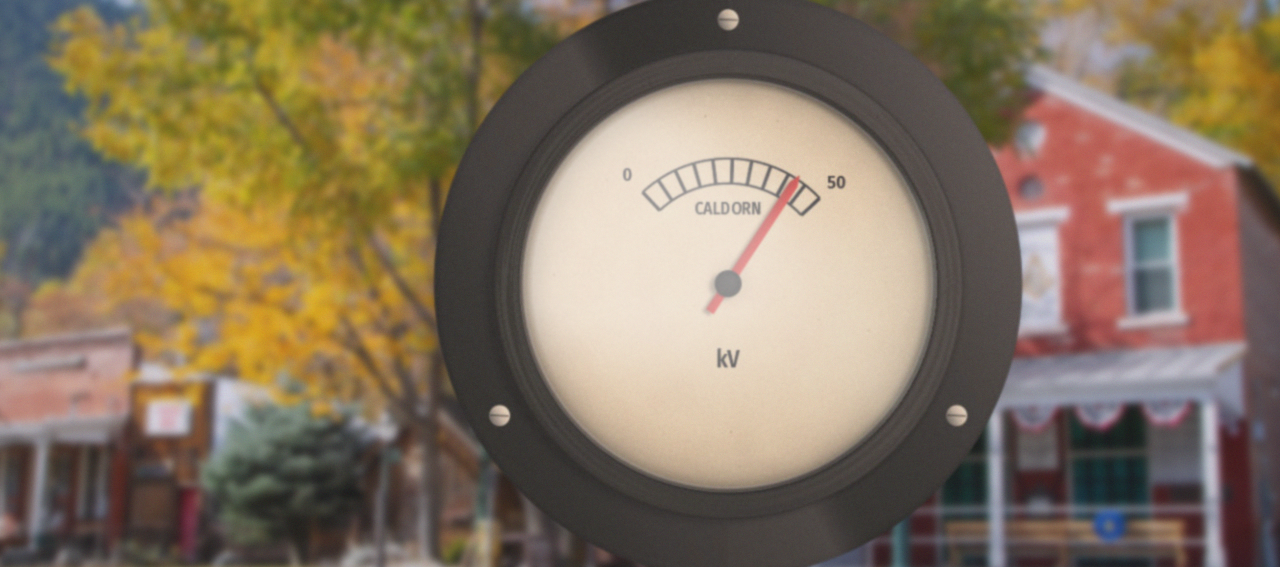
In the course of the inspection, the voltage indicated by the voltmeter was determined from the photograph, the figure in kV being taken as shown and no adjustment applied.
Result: 42.5 kV
